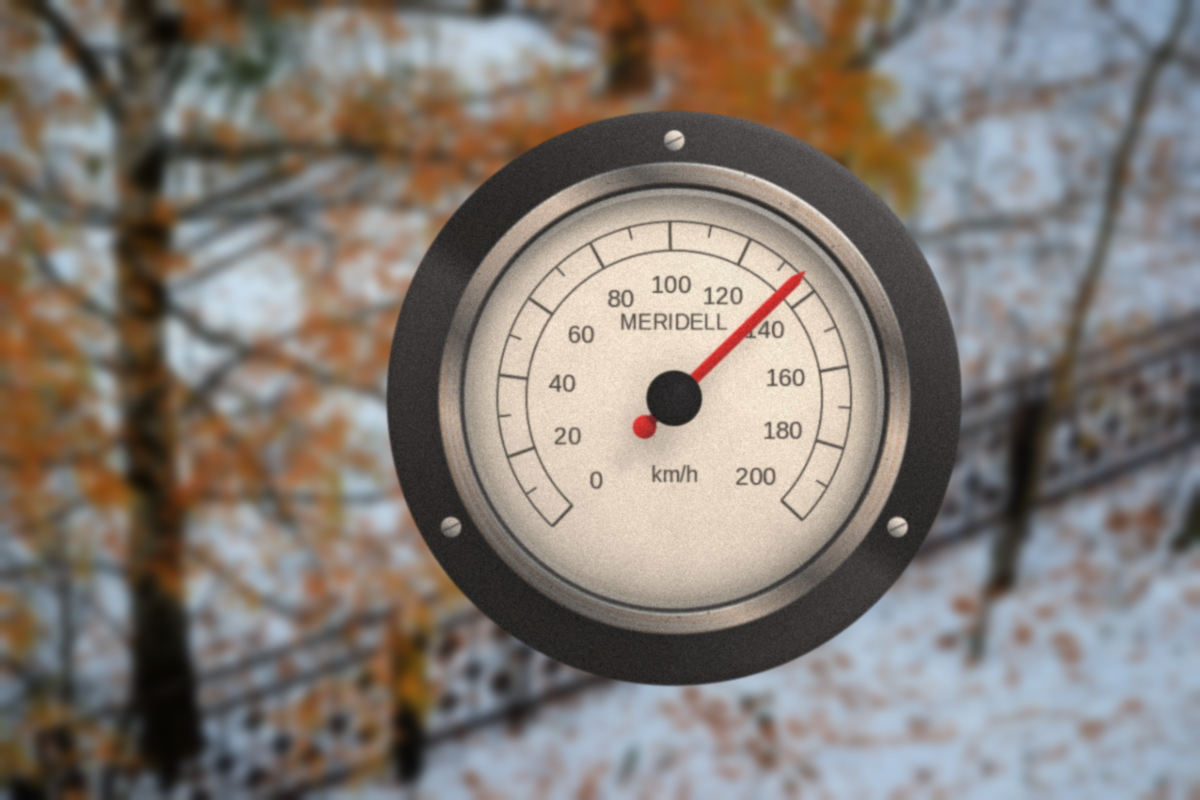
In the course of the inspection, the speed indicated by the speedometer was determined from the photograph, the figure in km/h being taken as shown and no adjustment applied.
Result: 135 km/h
